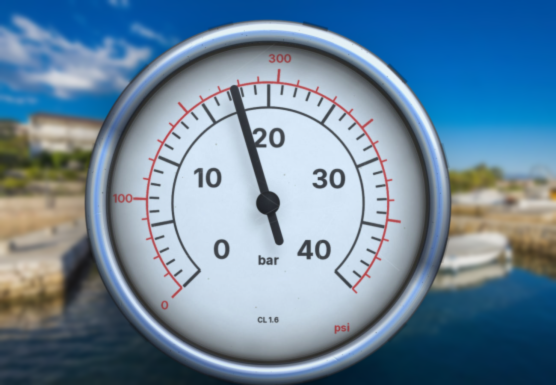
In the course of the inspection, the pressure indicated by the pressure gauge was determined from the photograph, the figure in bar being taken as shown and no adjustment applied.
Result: 17.5 bar
